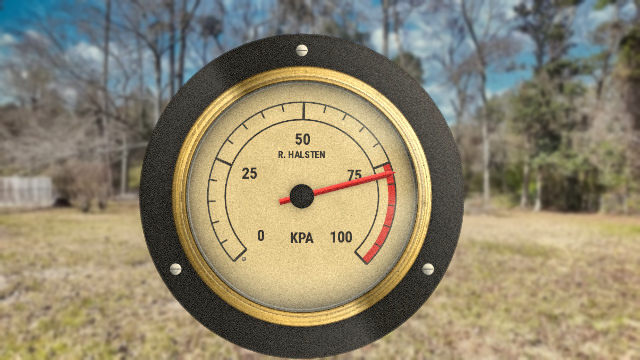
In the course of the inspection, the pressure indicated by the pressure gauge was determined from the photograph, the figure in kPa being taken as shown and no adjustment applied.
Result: 77.5 kPa
